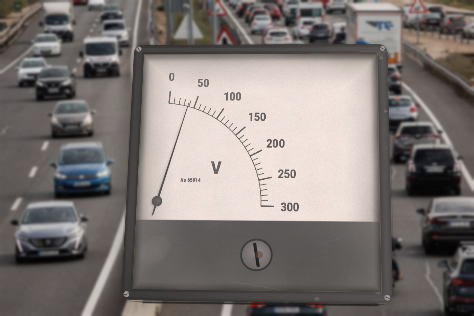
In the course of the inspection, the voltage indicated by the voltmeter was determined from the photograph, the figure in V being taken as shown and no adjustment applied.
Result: 40 V
